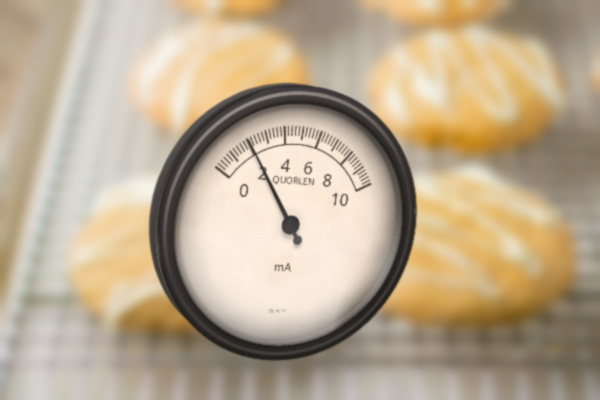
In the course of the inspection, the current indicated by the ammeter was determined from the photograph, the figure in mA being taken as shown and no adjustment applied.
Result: 2 mA
